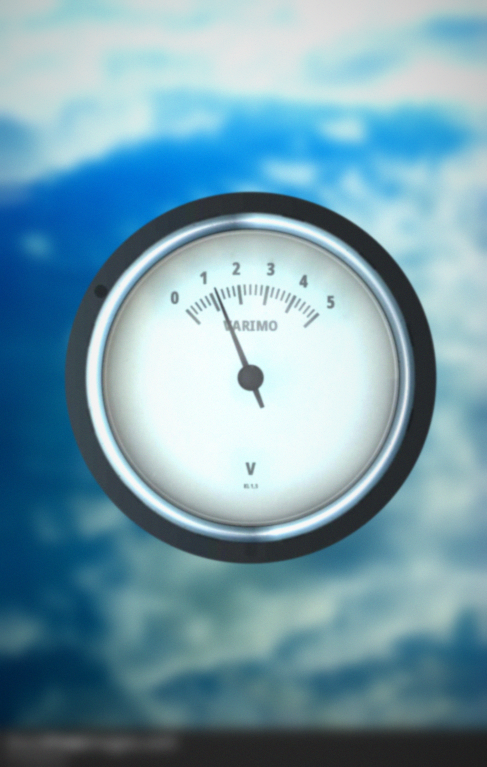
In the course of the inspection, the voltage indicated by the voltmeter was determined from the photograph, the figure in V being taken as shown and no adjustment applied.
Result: 1.2 V
